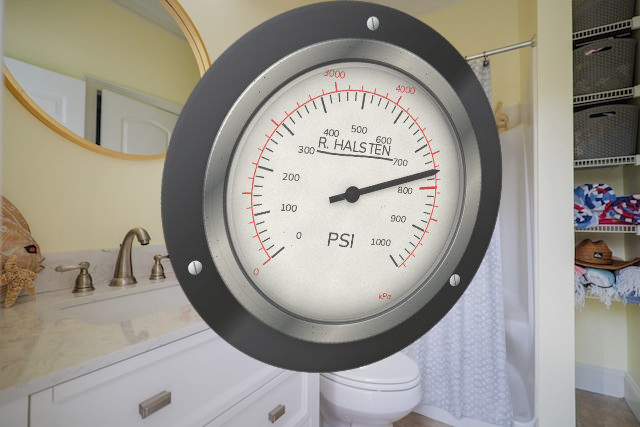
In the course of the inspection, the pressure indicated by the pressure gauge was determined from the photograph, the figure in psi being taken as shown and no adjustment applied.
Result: 760 psi
